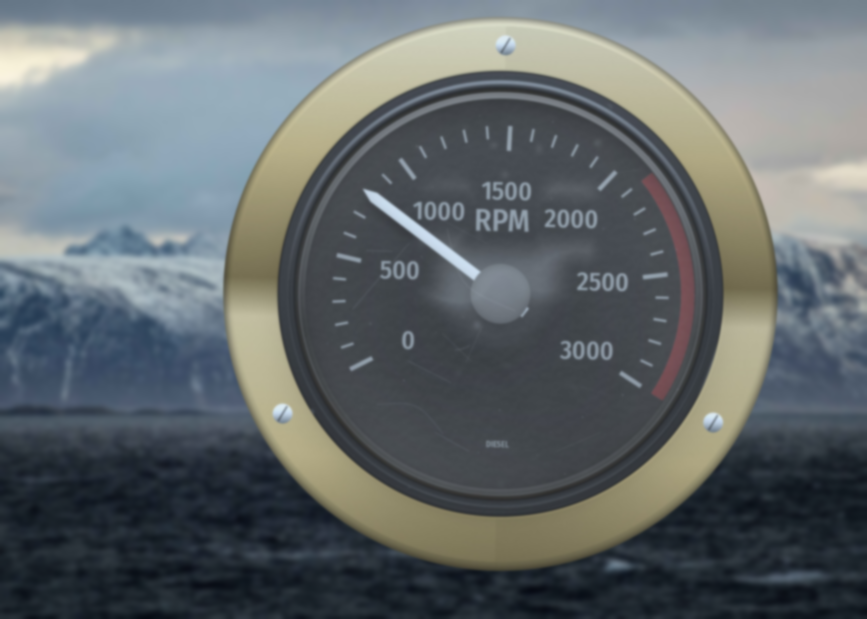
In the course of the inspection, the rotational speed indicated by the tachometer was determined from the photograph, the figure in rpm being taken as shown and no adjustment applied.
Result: 800 rpm
